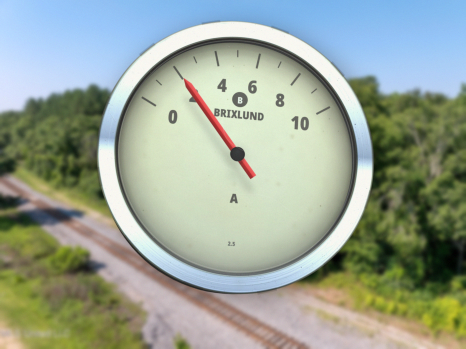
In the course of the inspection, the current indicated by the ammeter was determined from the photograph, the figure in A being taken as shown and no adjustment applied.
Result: 2 A
